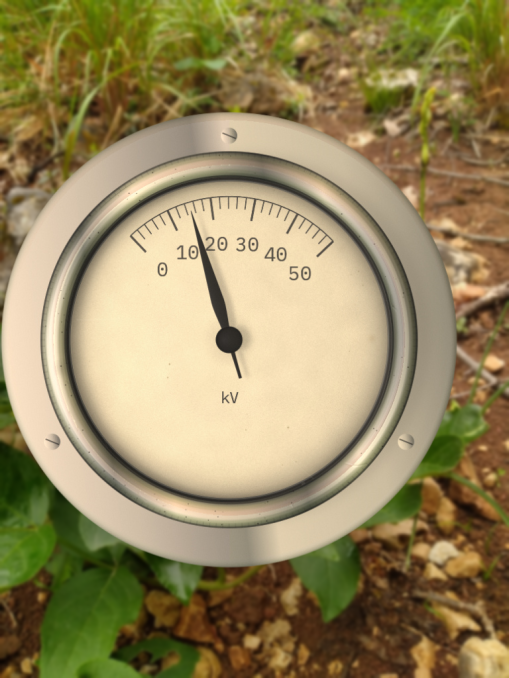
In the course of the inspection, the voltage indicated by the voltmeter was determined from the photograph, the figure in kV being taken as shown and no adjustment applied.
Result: 15 kV
